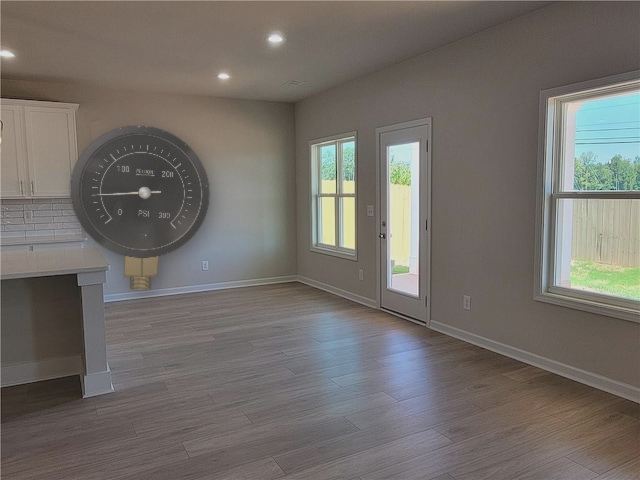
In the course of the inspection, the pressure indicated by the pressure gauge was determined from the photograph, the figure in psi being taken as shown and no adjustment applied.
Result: 40 psi
